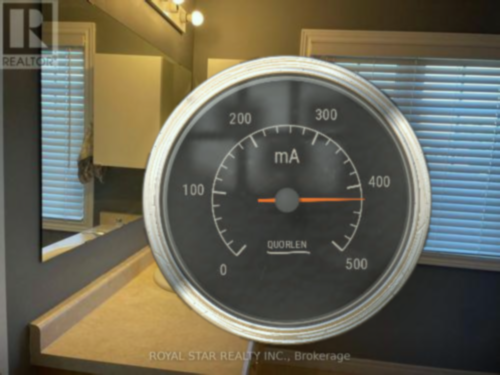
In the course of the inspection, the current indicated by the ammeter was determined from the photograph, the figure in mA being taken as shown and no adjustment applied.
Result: 420 mA
